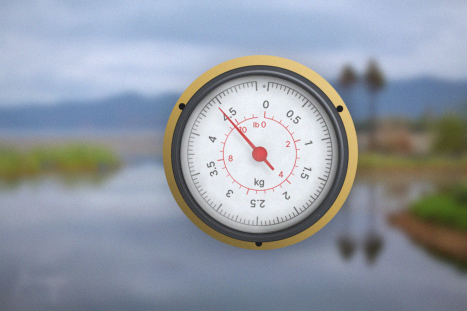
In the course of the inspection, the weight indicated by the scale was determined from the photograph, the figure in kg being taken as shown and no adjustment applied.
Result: 4.45 kg
